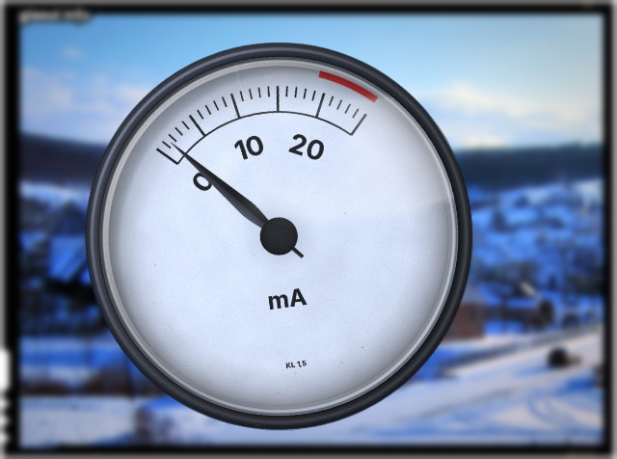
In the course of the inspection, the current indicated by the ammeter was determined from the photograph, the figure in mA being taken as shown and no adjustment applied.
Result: 1.5 mA
